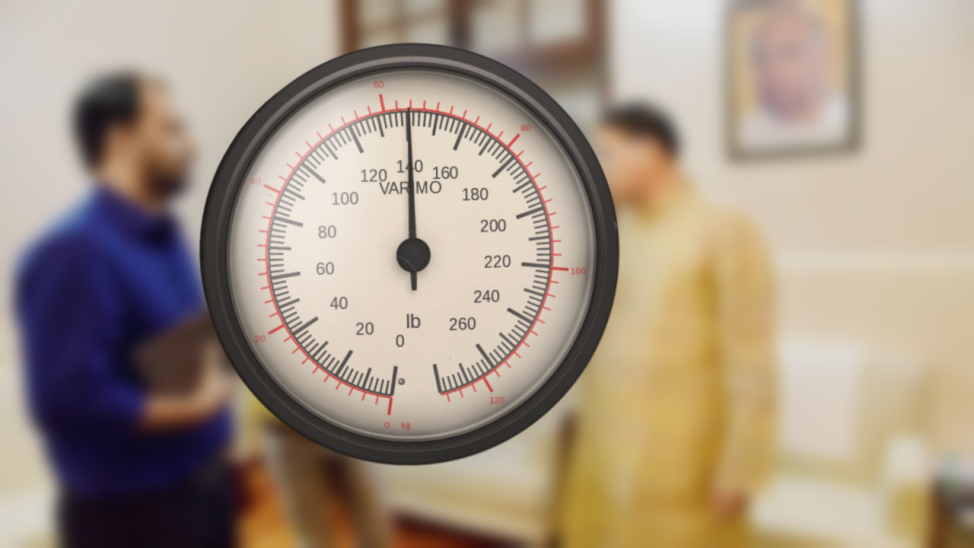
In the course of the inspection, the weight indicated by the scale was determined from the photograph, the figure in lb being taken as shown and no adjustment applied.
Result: 140 lb
